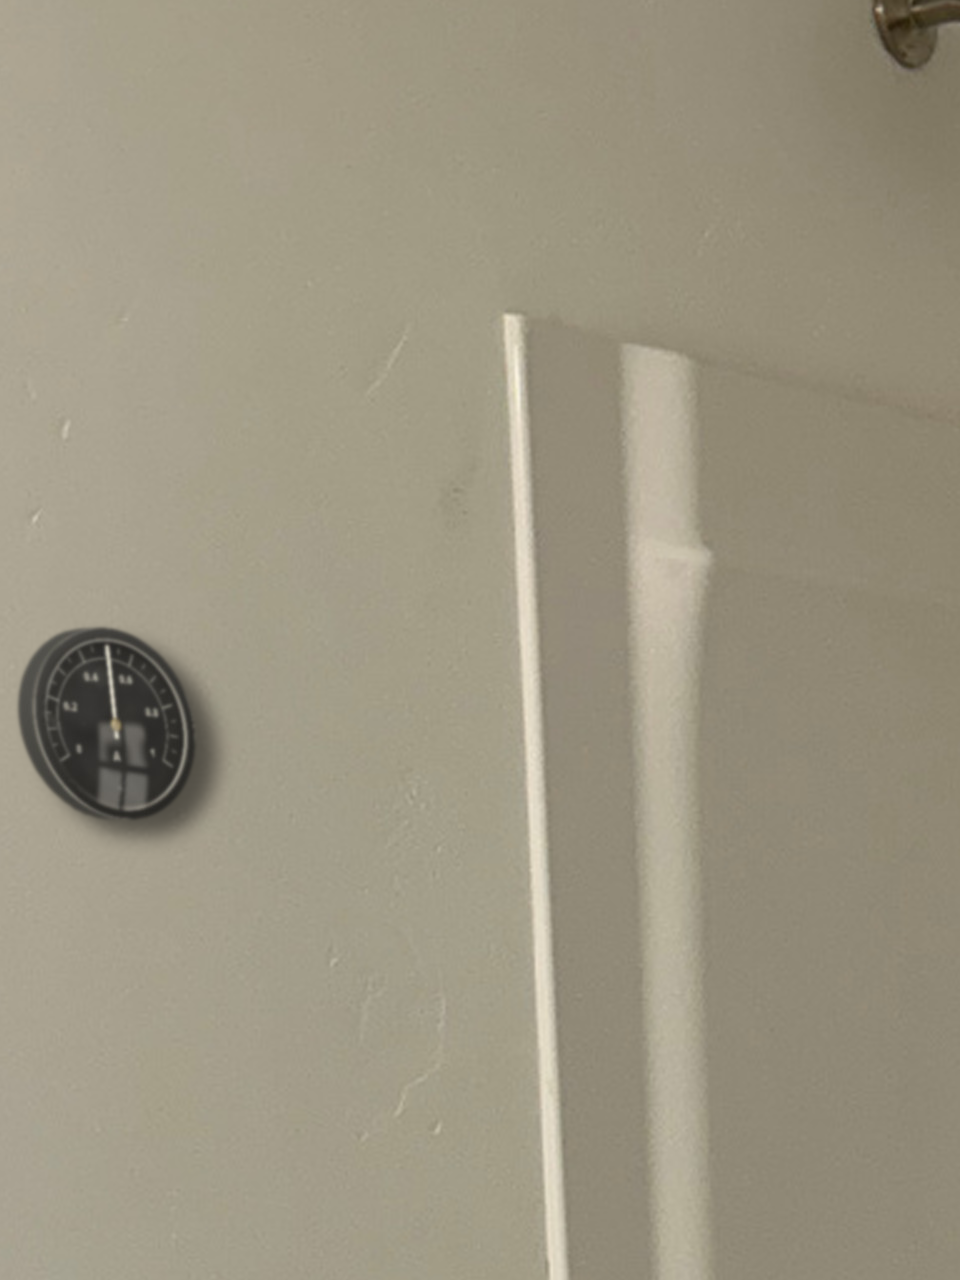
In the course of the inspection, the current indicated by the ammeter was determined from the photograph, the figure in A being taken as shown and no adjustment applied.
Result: 0.5 A
